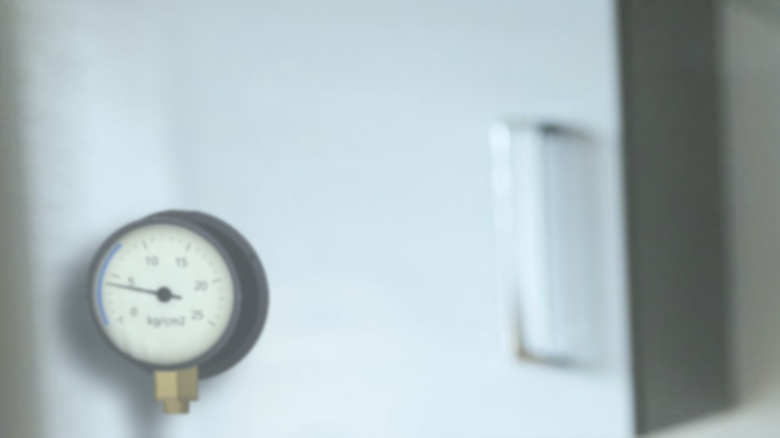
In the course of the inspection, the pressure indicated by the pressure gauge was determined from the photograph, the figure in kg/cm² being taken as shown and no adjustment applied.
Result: 4 kg/cm²
